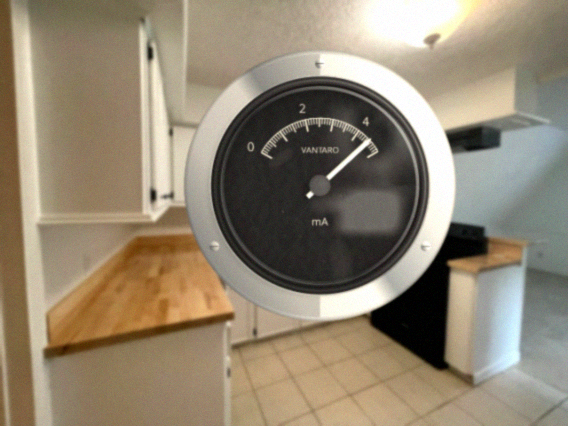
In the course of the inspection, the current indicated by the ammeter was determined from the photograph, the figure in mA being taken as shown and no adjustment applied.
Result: 4.5 mA
